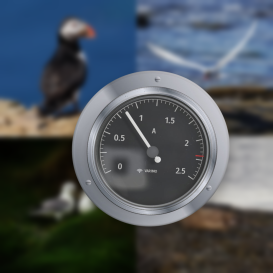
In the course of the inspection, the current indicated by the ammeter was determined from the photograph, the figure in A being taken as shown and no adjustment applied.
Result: 0.85 A
